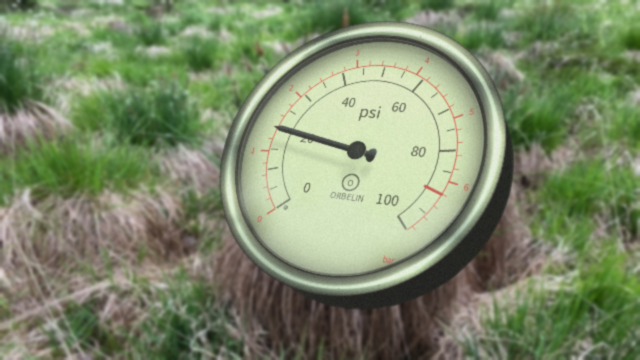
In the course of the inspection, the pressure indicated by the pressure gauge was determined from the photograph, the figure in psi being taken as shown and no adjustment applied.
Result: 20 psi
